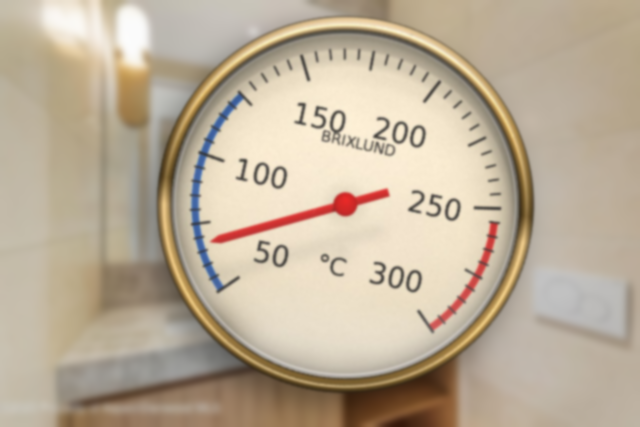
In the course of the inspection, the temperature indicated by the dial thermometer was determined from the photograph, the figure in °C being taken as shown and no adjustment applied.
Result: 67.5 °C
